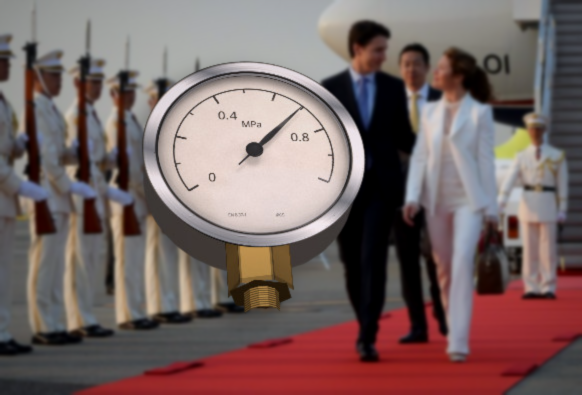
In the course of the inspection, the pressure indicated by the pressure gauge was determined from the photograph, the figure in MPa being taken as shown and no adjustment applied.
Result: 0.7 MPa
